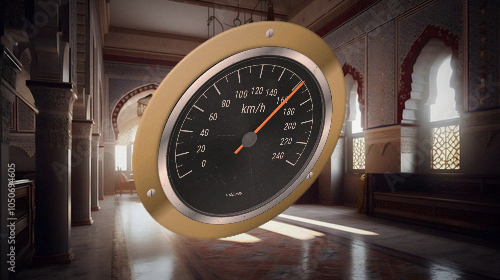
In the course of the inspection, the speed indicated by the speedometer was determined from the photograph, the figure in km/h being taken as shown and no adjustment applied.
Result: 160 km/h
